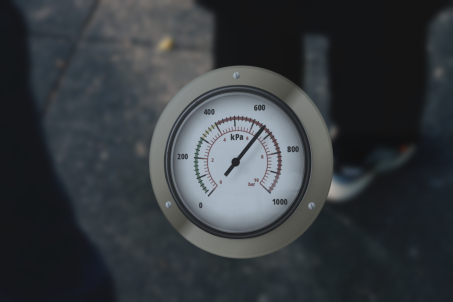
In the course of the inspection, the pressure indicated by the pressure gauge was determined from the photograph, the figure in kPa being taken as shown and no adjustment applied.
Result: 660 kPa
